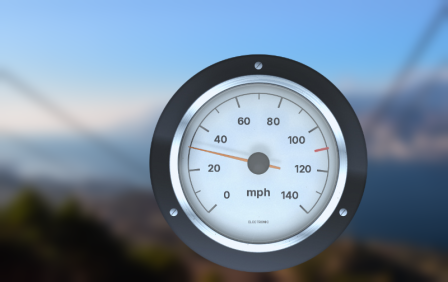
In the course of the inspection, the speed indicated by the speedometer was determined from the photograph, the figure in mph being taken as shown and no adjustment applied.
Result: 30 mph
